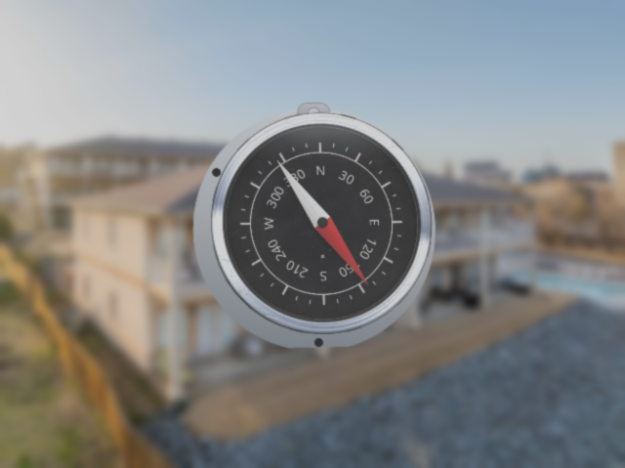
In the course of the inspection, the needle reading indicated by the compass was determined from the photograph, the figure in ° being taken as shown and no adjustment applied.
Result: 145 °
